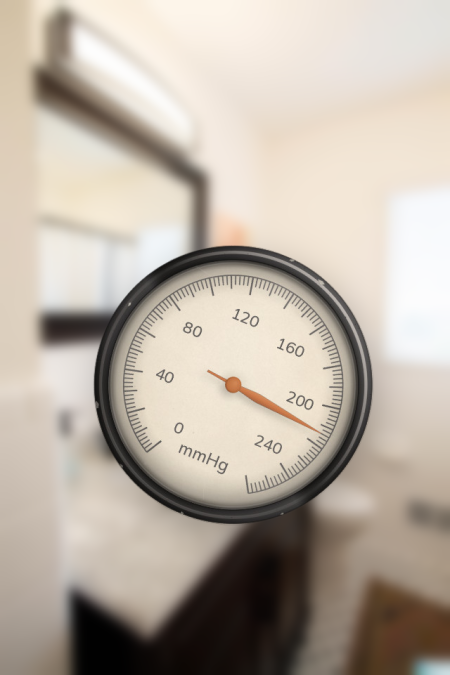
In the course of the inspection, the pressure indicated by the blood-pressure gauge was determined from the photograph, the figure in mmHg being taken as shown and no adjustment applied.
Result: 214 mmHg
